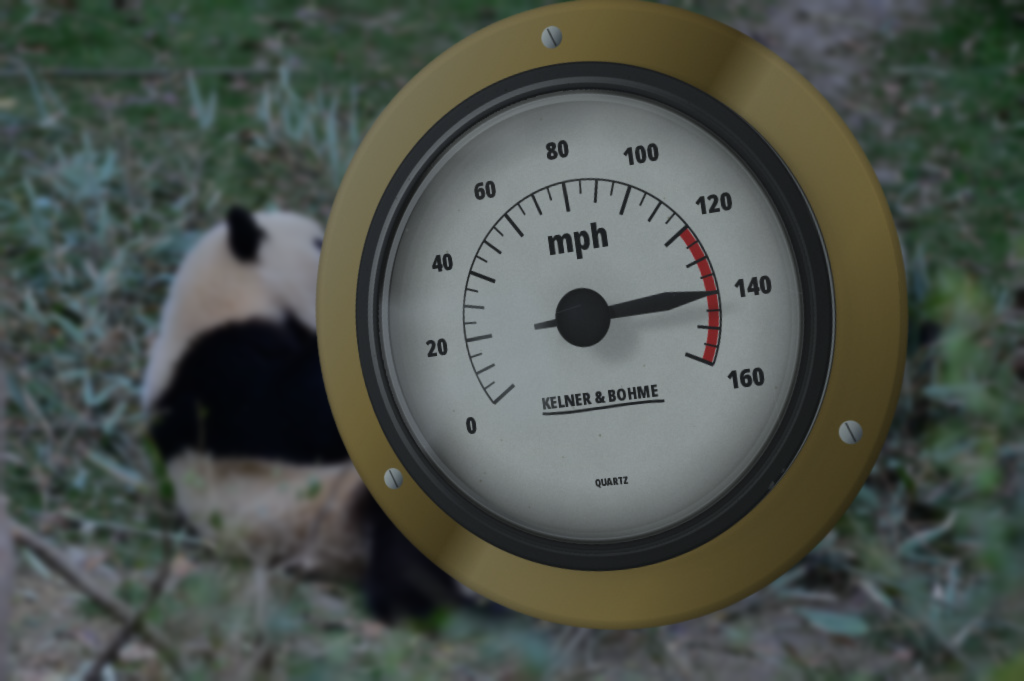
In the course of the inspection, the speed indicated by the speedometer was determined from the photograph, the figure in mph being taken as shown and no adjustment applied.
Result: 140 mph
